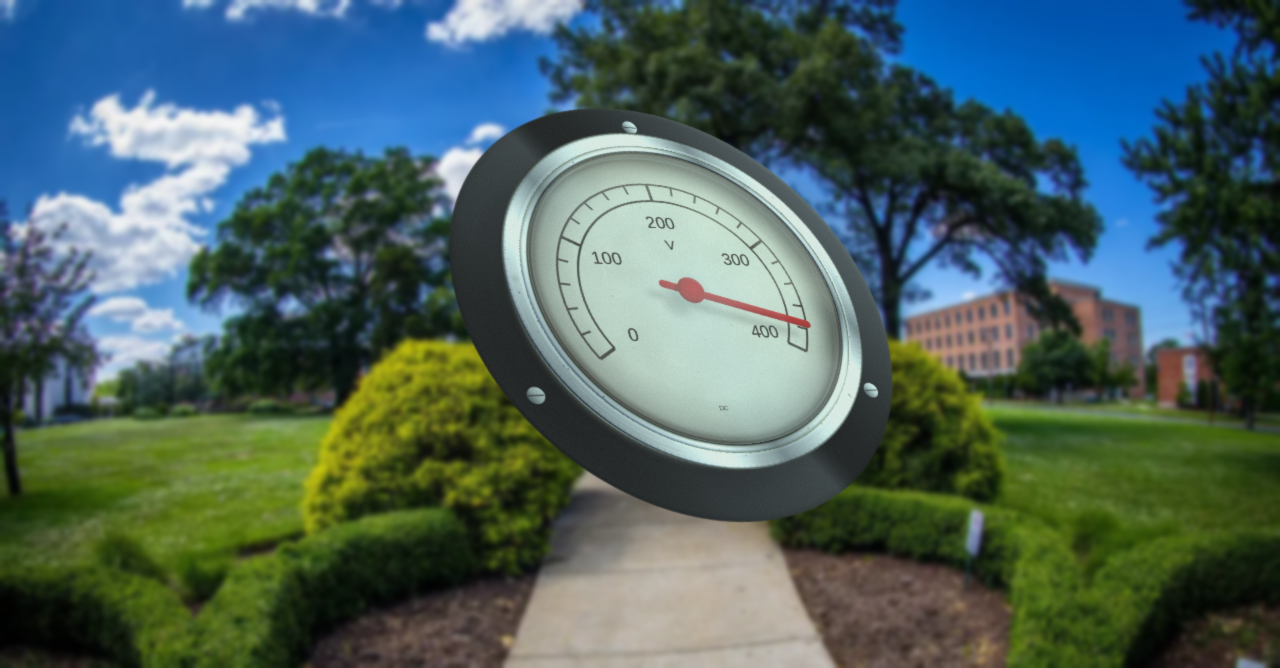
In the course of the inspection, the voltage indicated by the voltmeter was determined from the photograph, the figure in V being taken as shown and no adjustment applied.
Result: 380 V
